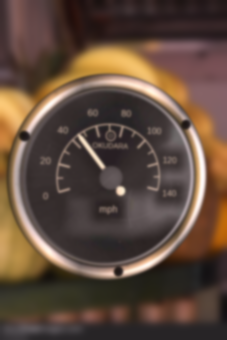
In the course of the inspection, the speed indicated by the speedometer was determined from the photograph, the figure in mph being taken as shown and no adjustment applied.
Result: 45 mph
